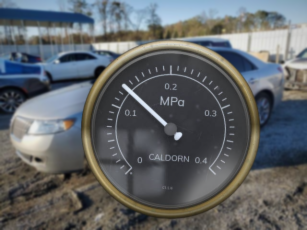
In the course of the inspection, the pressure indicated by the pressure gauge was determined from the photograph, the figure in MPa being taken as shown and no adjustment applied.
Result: 0.13 MPa
